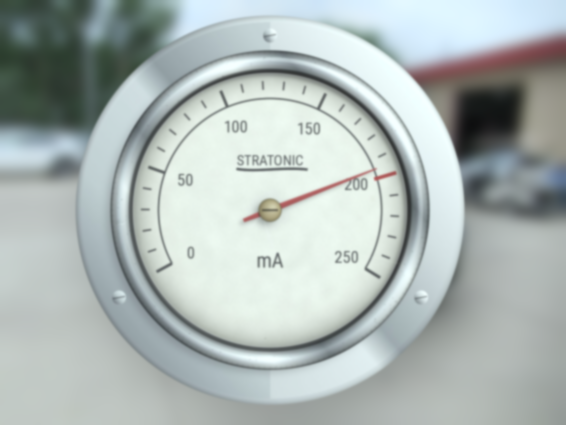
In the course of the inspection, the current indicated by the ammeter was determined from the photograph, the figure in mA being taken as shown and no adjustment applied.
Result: 195 mA
